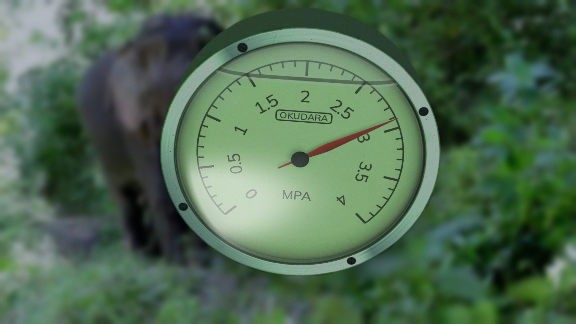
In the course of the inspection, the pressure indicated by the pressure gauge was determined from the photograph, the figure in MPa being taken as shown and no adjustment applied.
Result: 2.9 MPa
